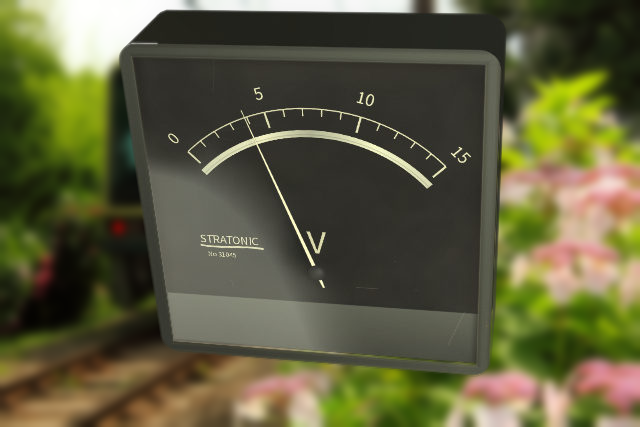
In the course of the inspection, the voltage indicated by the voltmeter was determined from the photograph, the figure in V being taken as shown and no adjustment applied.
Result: 4 V
